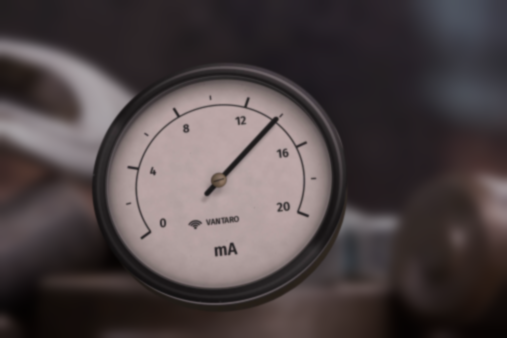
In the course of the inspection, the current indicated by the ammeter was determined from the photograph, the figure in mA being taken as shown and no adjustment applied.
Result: 14 mA
